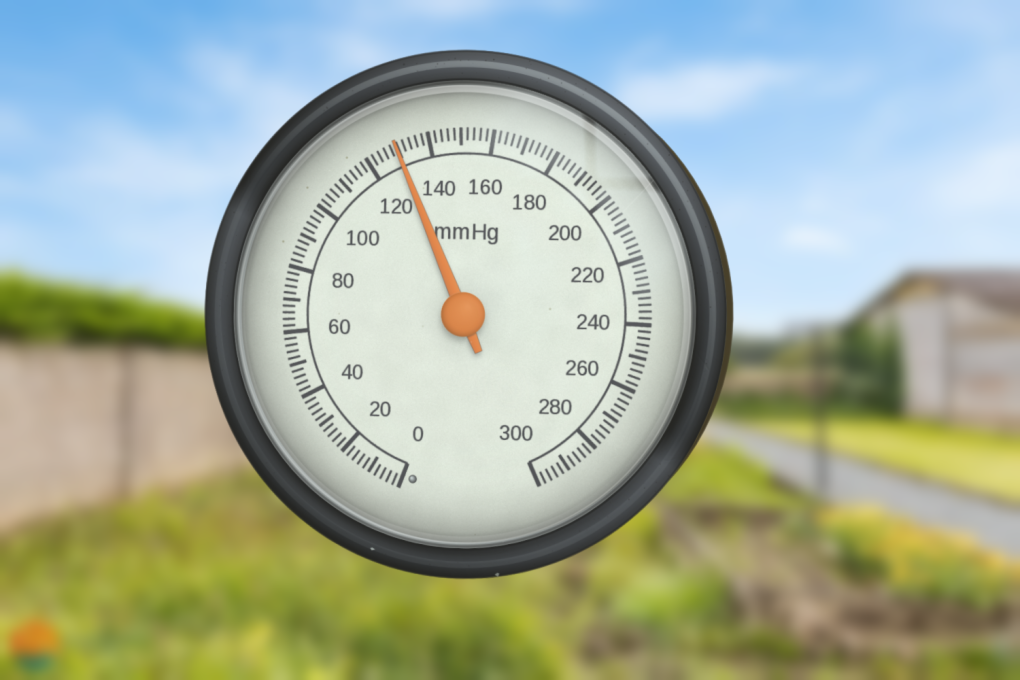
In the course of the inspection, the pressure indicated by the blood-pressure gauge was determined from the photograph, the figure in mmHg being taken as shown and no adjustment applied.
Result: 130 mmHg
